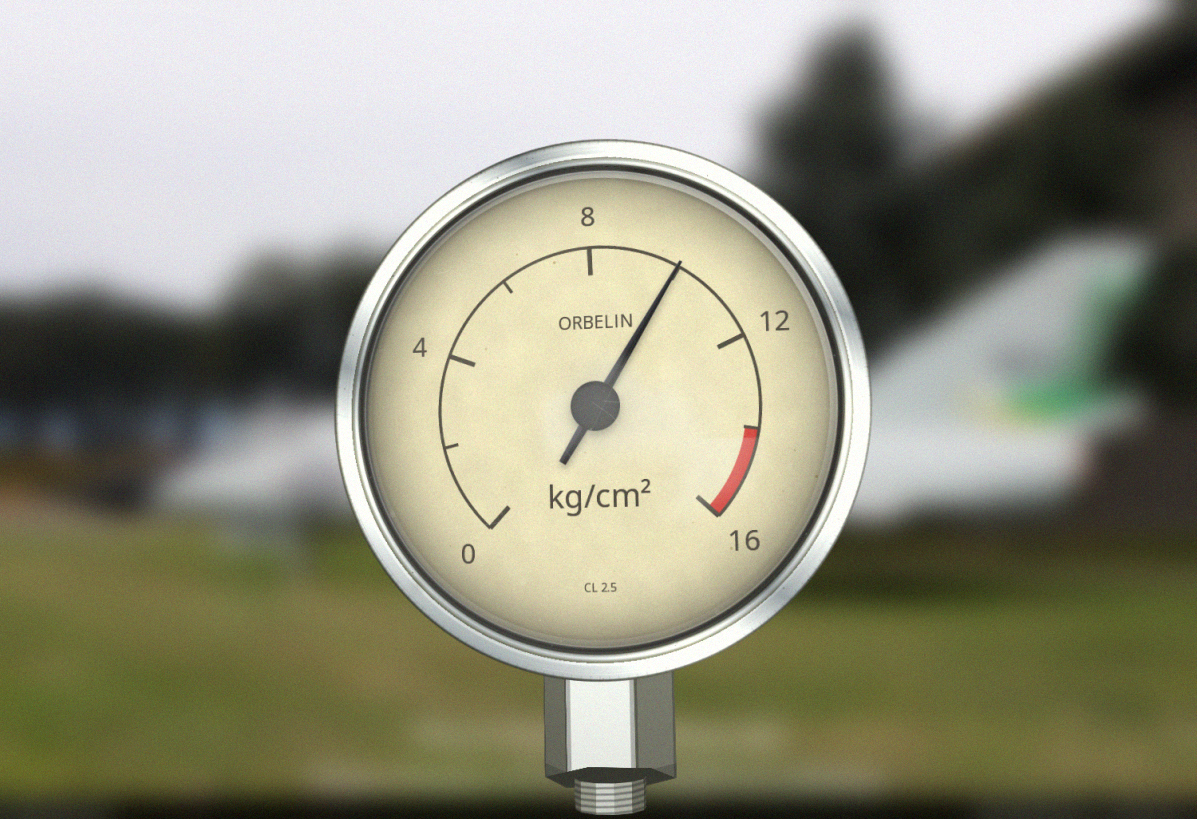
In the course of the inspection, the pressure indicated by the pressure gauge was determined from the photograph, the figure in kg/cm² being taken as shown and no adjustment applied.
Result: 10 kg/cm²
